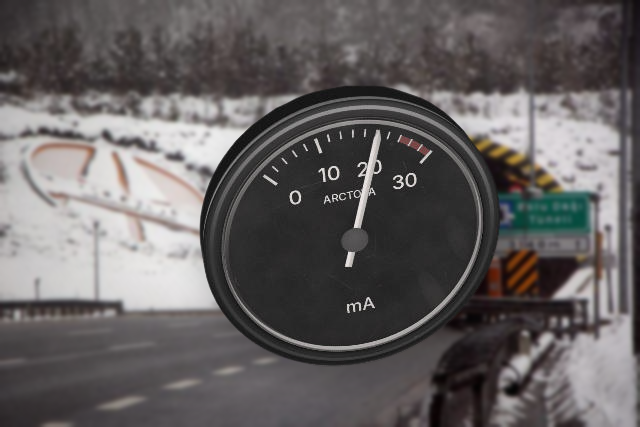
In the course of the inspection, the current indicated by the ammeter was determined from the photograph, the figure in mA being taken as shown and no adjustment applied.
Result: 20 mA
